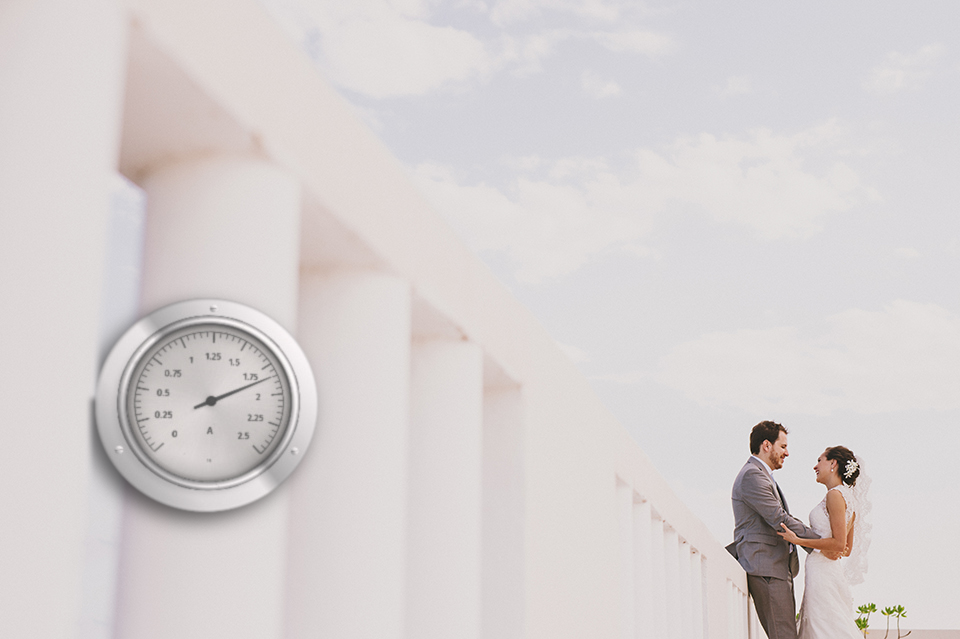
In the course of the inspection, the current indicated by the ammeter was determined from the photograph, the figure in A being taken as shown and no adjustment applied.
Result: 1.85 A
